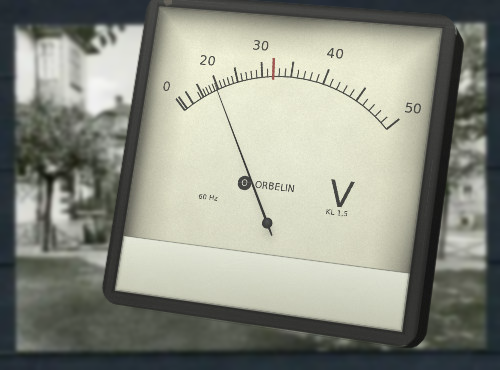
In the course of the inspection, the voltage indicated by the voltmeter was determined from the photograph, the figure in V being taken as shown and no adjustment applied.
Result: 20 V
